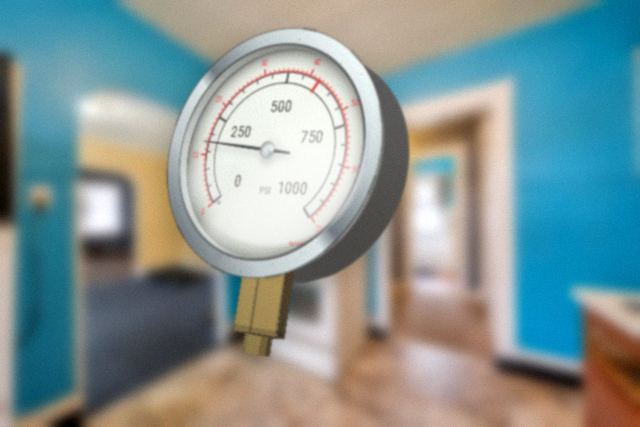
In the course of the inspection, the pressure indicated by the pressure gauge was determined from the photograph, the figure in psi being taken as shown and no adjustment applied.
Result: 175 psi
